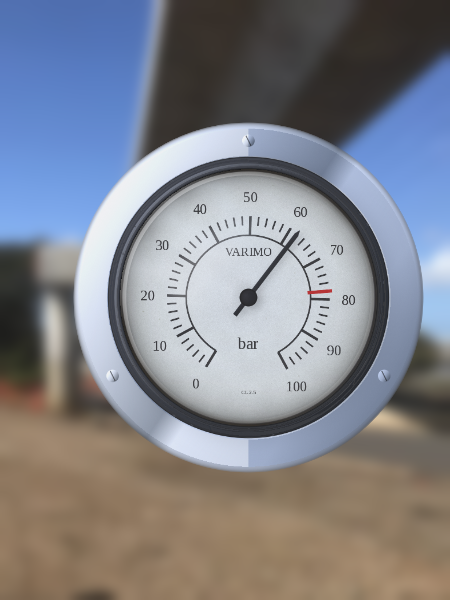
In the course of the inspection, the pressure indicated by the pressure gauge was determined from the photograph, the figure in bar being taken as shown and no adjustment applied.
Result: 62 bar
